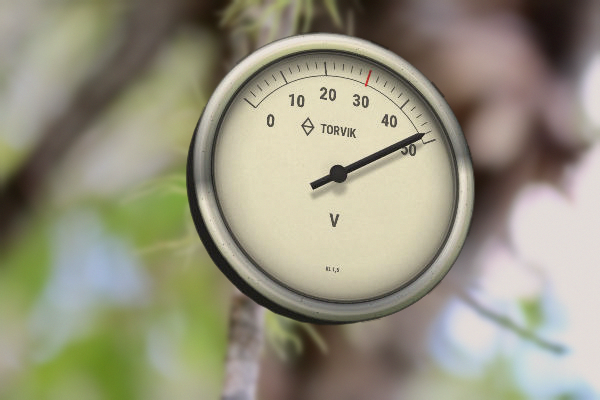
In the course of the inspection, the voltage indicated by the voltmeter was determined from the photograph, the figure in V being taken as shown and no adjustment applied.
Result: 48 V
